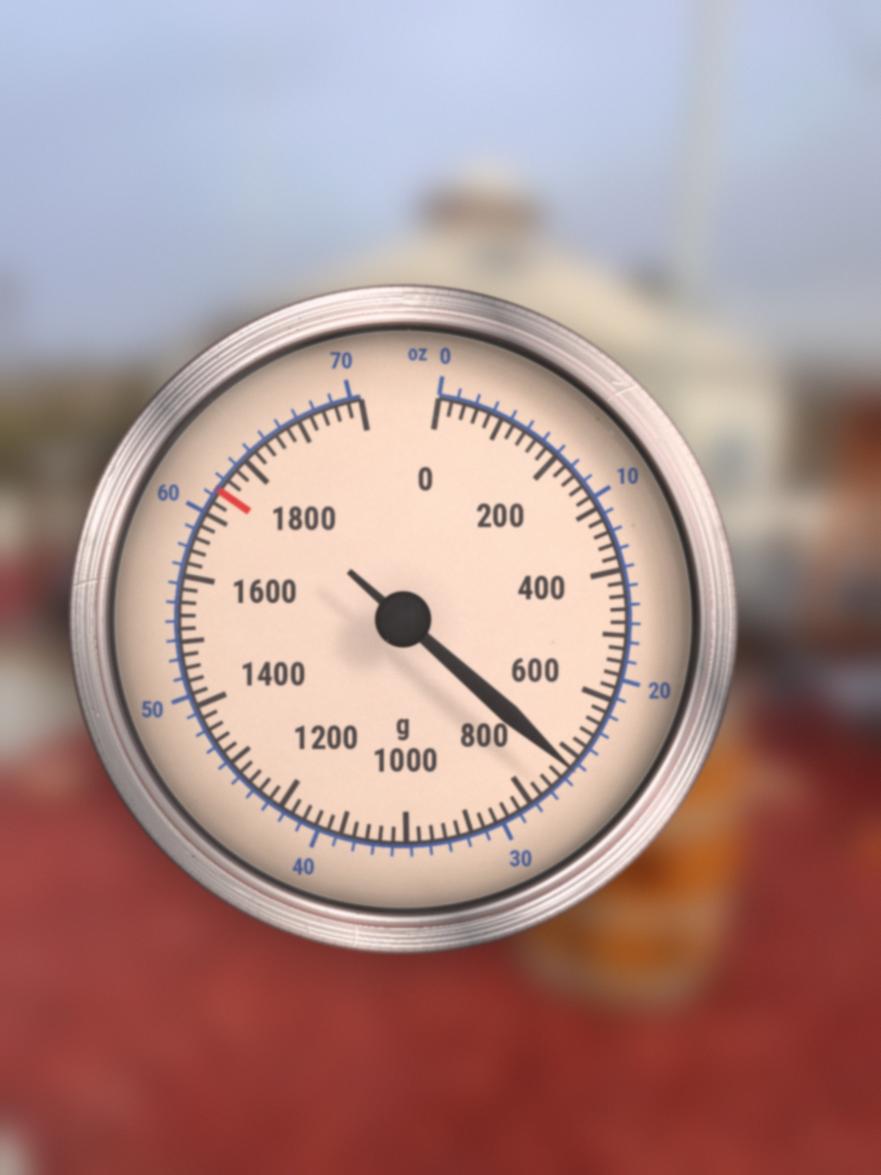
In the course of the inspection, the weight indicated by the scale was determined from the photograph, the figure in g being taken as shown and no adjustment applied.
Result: 720 g
